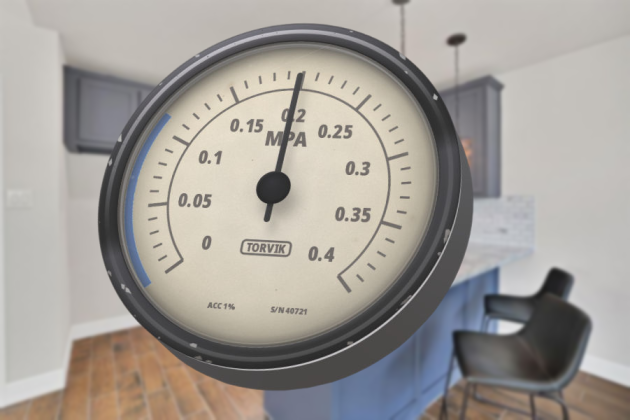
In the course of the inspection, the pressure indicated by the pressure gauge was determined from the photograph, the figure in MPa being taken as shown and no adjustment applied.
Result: 0.2 MPa
